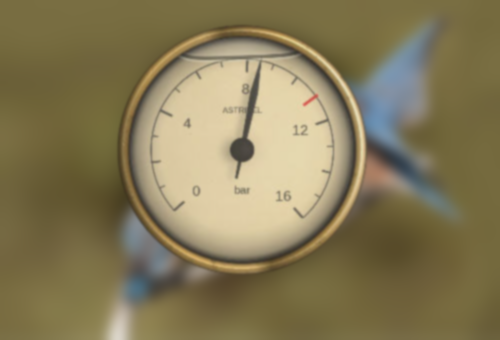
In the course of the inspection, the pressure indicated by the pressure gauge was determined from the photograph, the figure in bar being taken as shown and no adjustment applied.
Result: 8.5 bar
